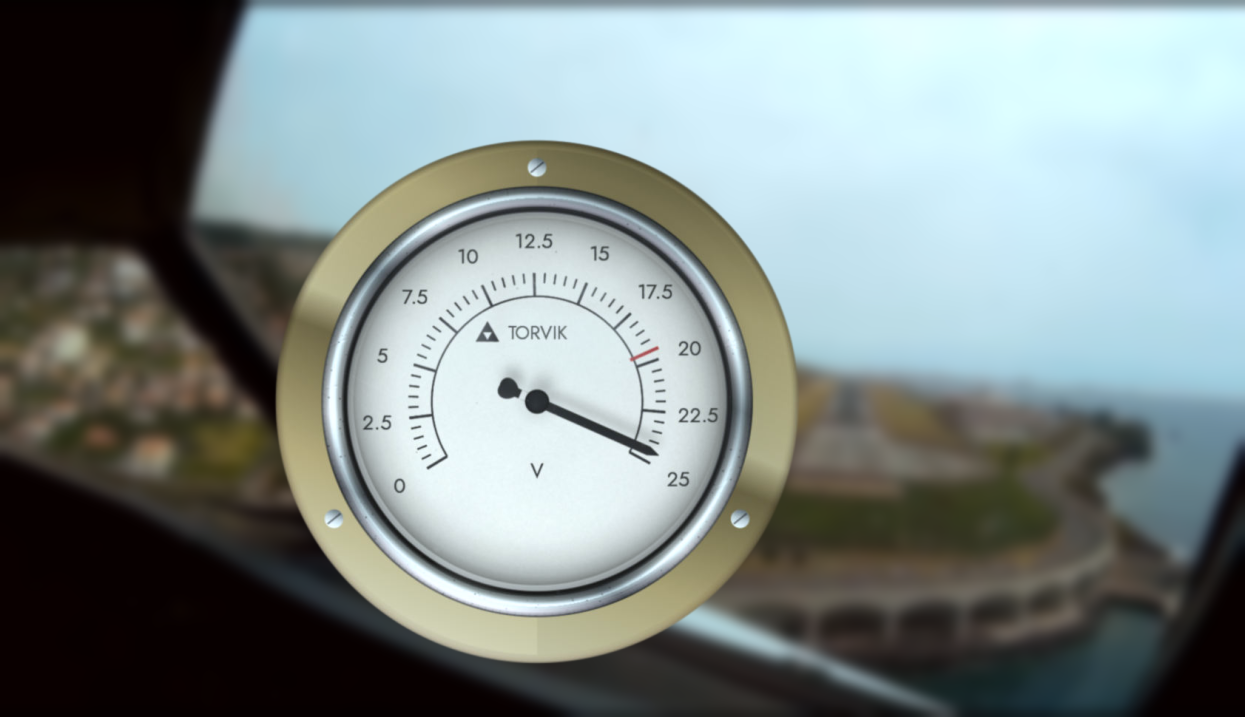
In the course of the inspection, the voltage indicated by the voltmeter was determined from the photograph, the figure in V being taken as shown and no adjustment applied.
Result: 24.5 V
